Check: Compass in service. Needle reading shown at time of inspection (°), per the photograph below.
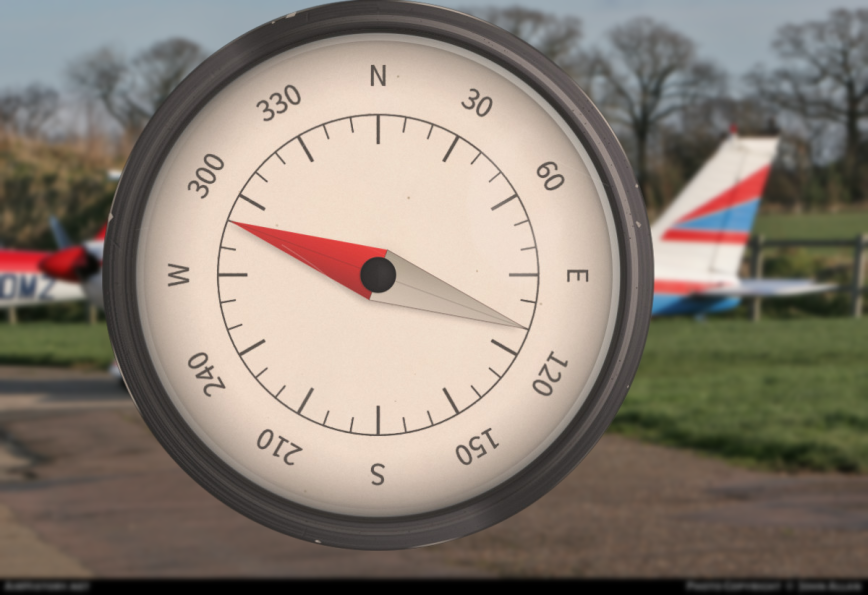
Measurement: 290 °
